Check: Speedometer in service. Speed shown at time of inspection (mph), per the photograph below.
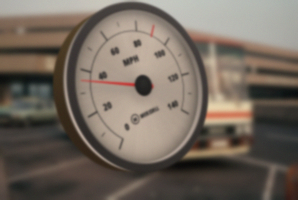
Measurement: 35 mph
